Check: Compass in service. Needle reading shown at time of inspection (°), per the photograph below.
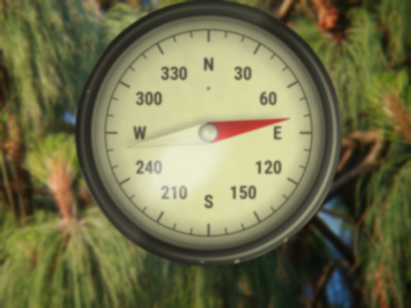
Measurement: 80 °
